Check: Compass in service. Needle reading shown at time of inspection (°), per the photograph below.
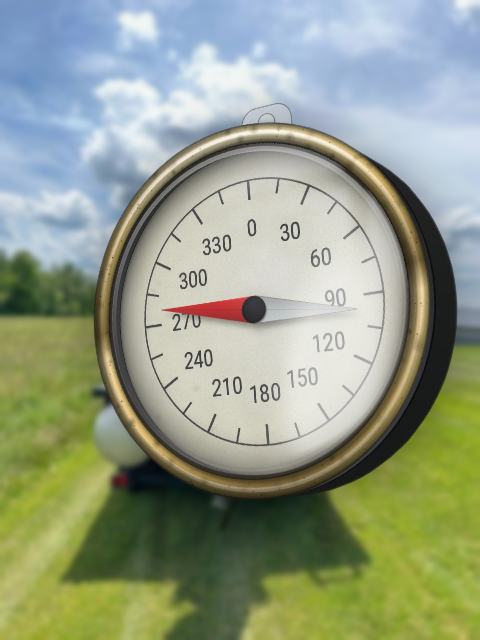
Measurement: 277.5 °
